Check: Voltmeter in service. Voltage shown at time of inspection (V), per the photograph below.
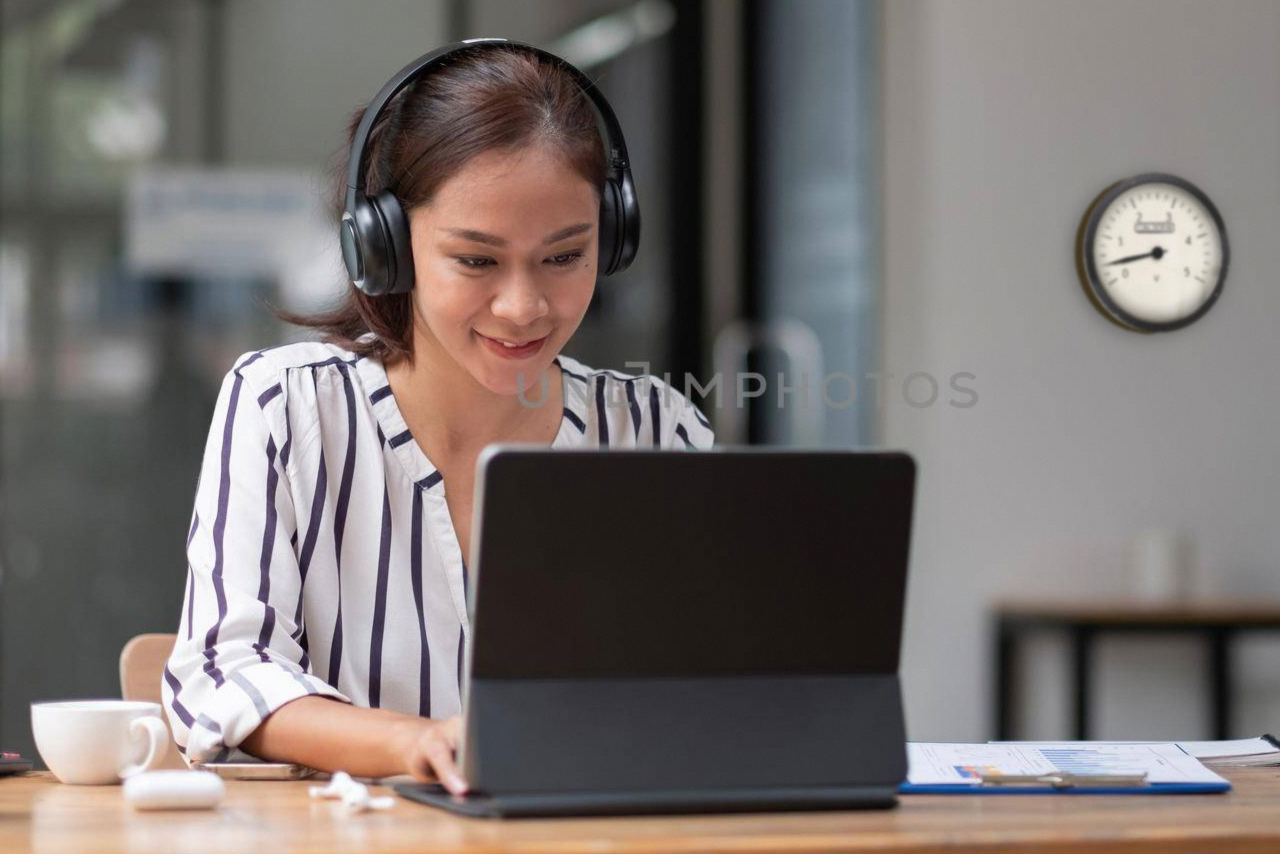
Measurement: 0.4 V
